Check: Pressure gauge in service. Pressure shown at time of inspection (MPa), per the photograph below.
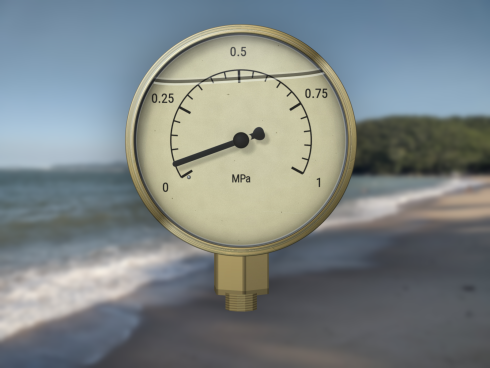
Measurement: 0.05 MPa
